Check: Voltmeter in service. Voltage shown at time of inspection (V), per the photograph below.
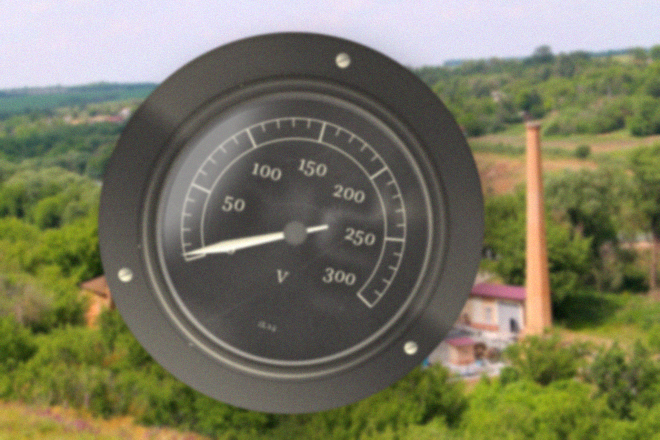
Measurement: 5 V
